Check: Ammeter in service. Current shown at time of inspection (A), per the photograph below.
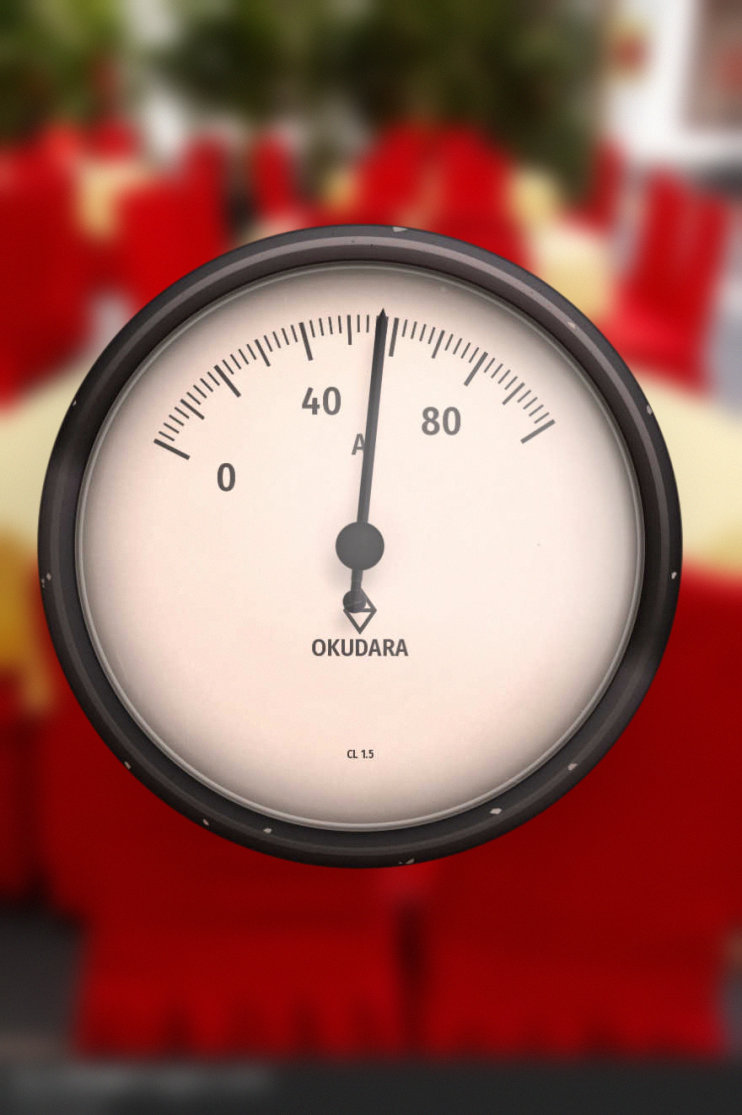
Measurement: 57 A
